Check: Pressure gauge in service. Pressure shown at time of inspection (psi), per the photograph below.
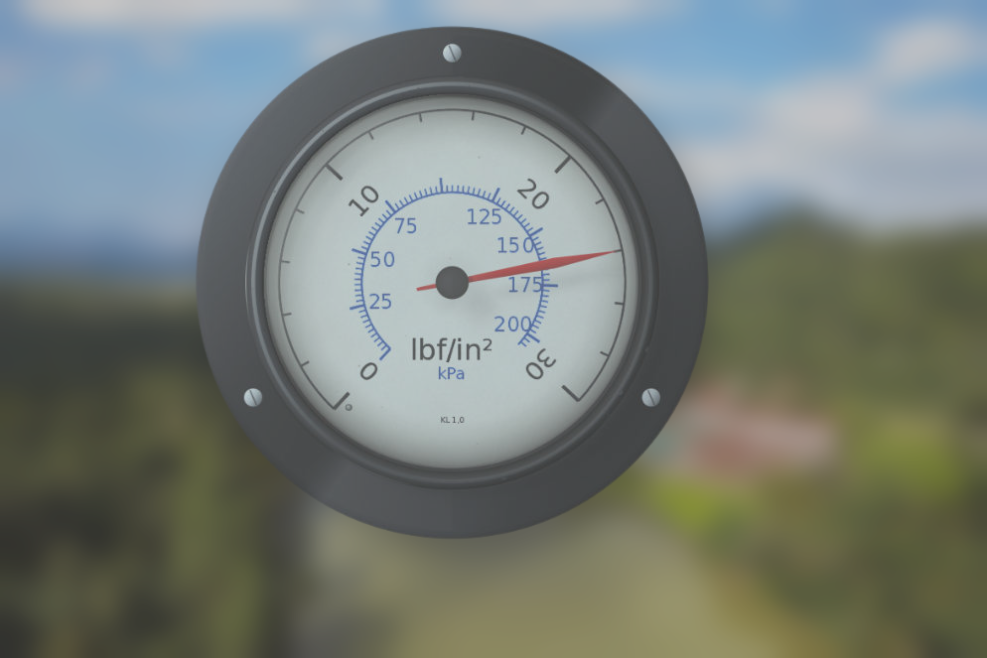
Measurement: 24 psi
